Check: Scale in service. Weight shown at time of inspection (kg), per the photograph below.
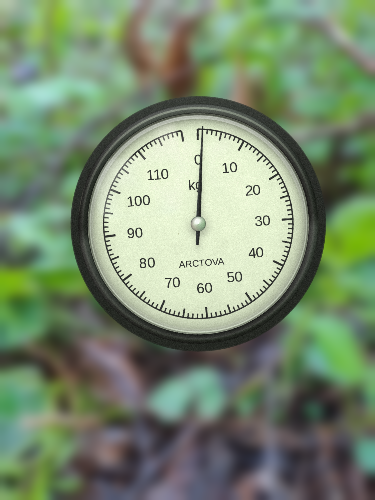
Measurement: 1 kg
